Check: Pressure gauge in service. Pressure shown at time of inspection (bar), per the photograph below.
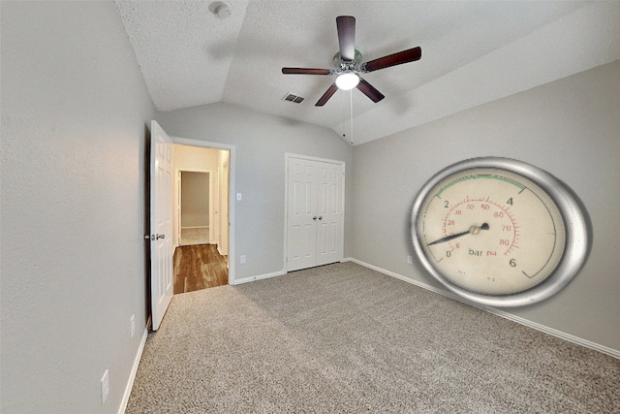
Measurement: 0.5 bar
